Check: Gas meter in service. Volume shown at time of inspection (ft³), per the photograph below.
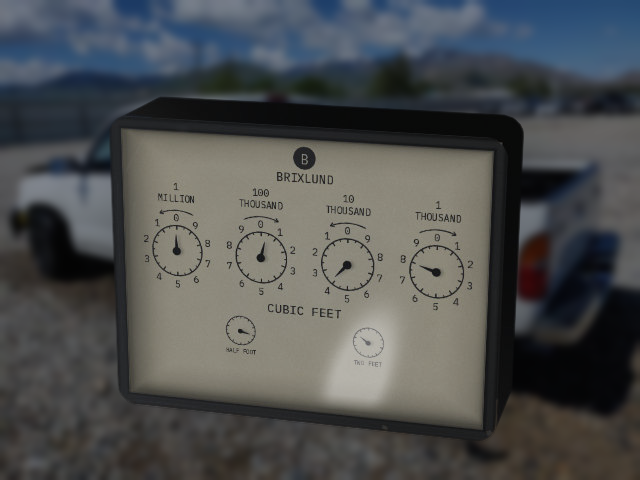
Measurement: 3800 ft³
